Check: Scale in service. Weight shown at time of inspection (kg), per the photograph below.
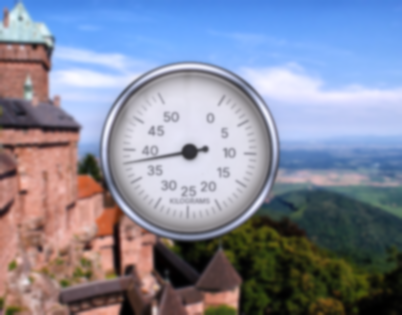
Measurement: 38 kg
